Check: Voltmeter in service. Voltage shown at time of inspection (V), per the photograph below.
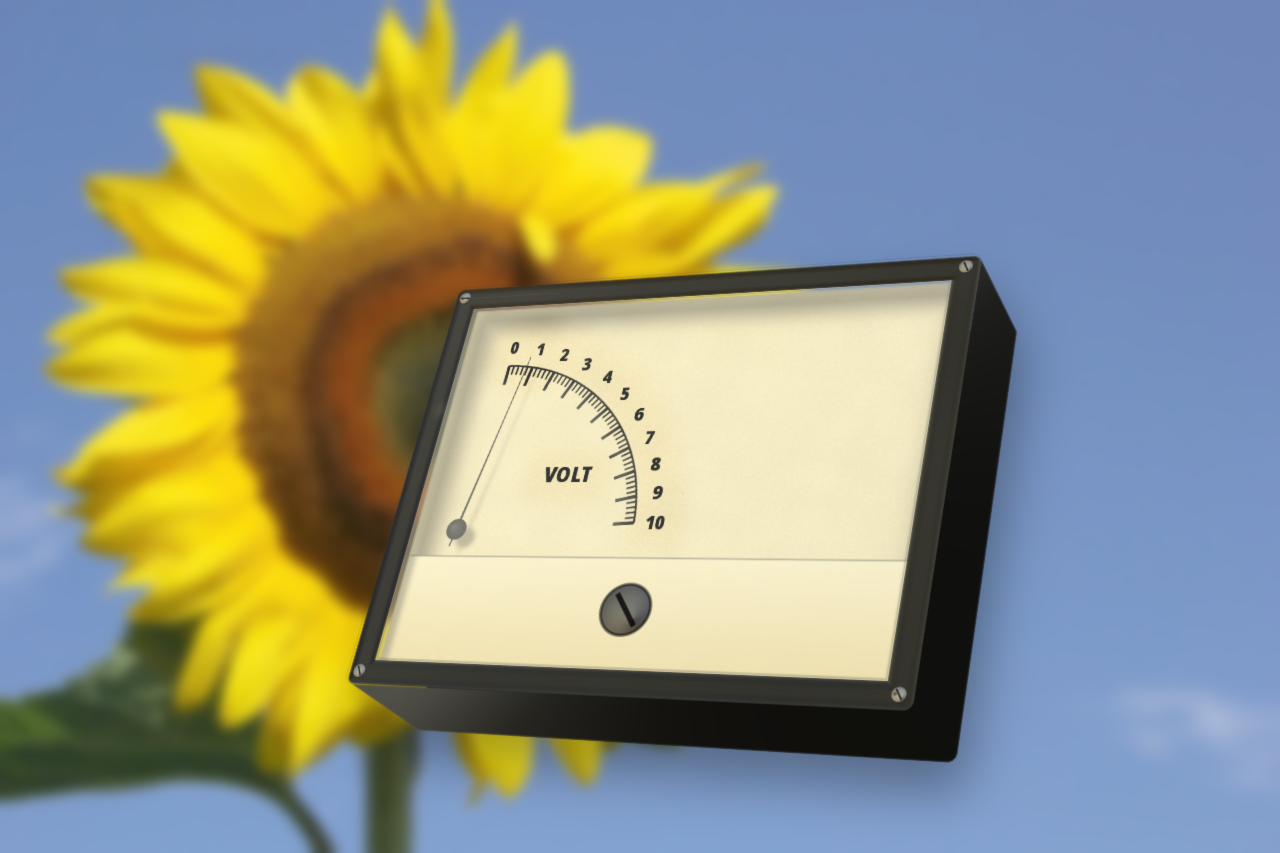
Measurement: 1 V
